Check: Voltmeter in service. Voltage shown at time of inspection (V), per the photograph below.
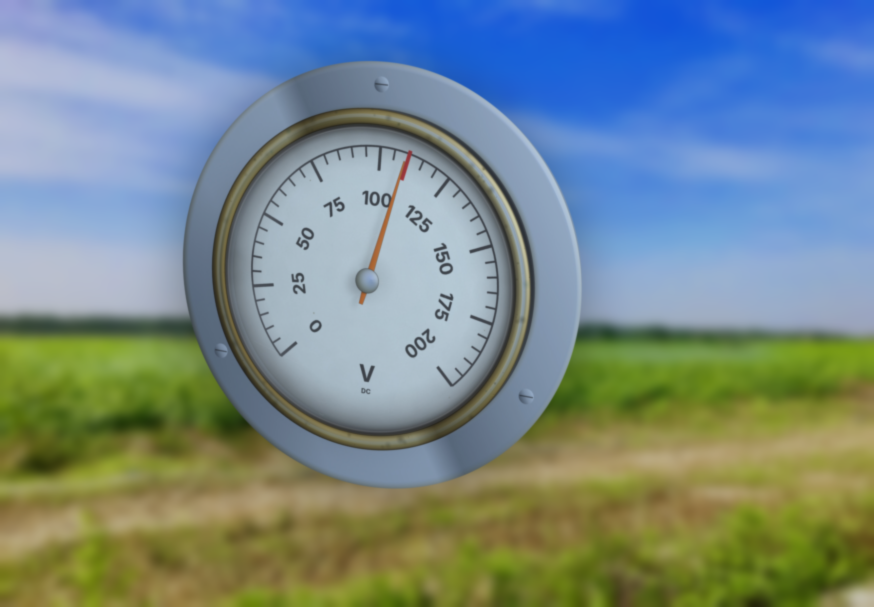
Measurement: 110 V
